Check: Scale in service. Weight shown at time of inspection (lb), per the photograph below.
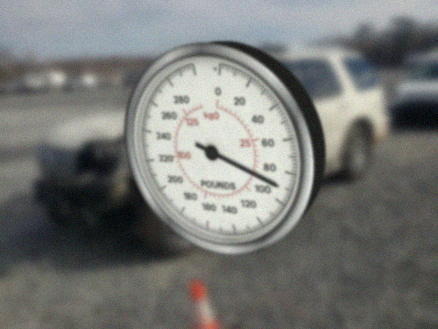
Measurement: 90 lb
